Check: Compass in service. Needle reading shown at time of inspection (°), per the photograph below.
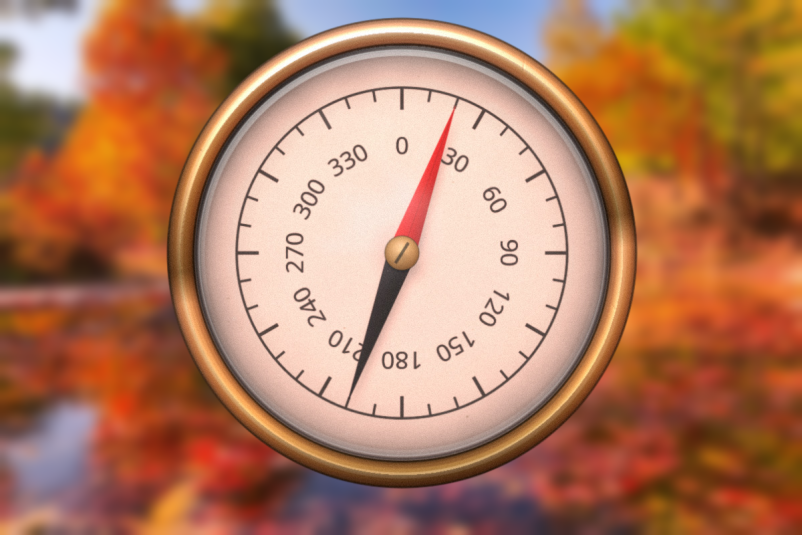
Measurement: 20 °
